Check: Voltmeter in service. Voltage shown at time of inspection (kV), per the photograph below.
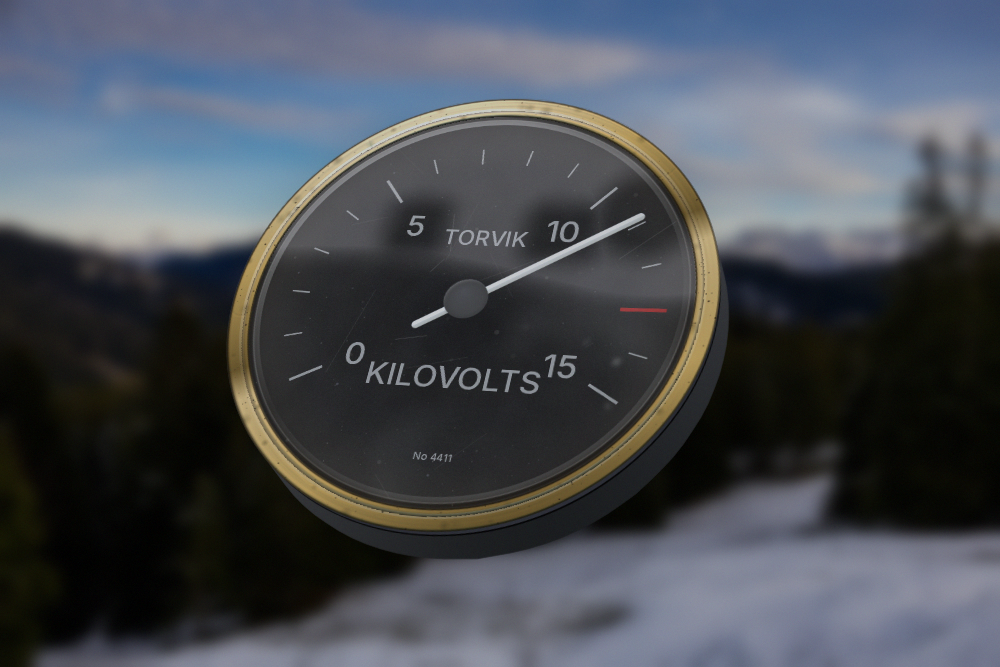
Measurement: 11 kV
